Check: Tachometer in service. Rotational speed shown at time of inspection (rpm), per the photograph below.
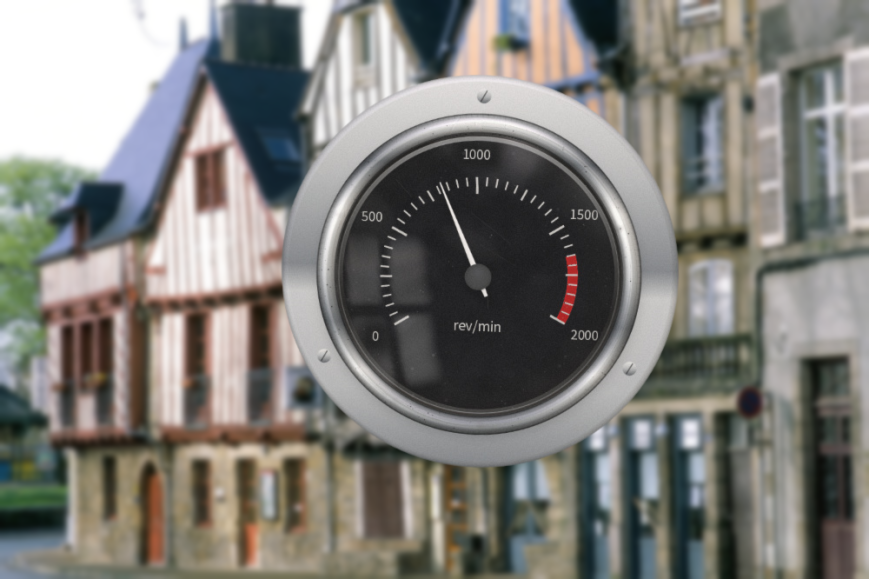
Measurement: 825 rpm
